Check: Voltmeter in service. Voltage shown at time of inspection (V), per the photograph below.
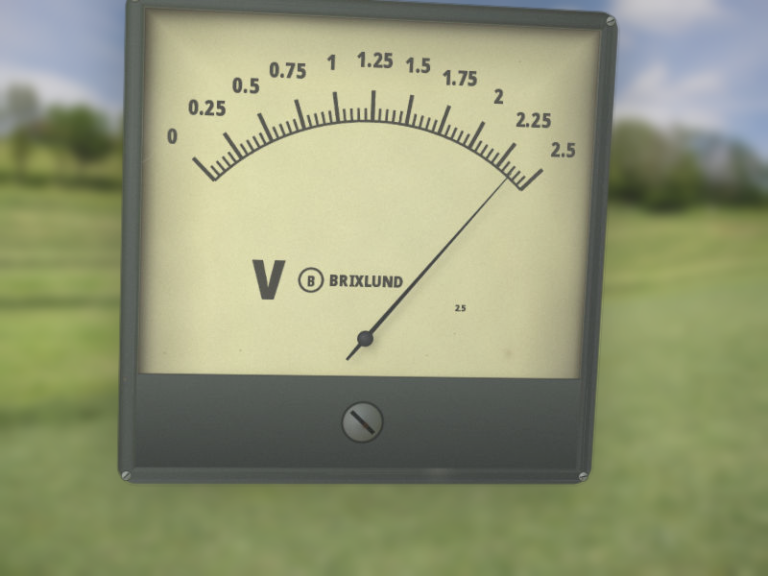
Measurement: 2.35 V
